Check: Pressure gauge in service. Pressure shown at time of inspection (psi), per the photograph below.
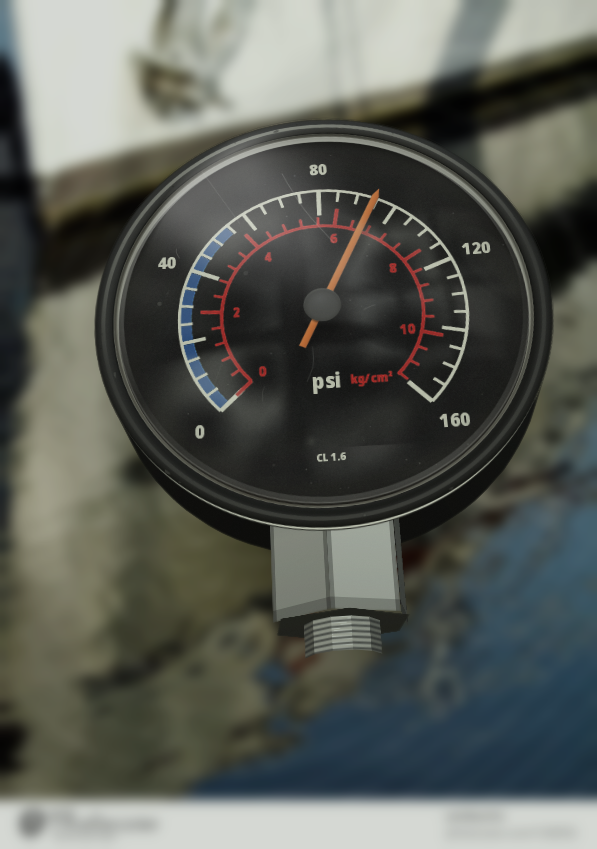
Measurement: 95 psi
